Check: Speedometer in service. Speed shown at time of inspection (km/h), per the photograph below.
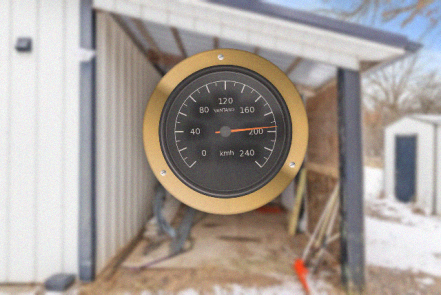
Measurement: 195 km/h
